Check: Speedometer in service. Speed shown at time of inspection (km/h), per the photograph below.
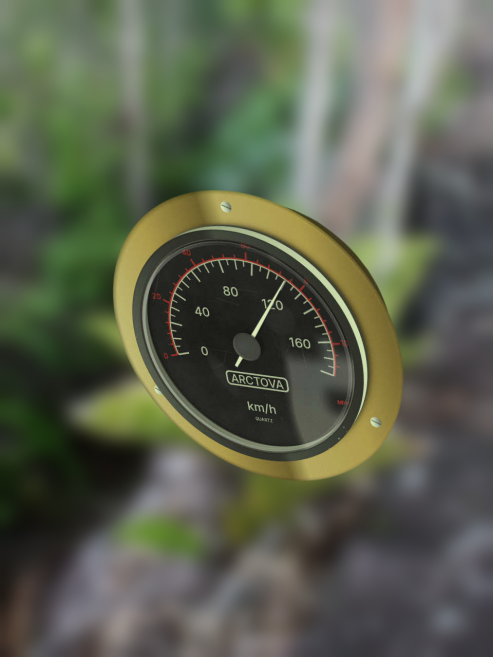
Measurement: 120 km/h
